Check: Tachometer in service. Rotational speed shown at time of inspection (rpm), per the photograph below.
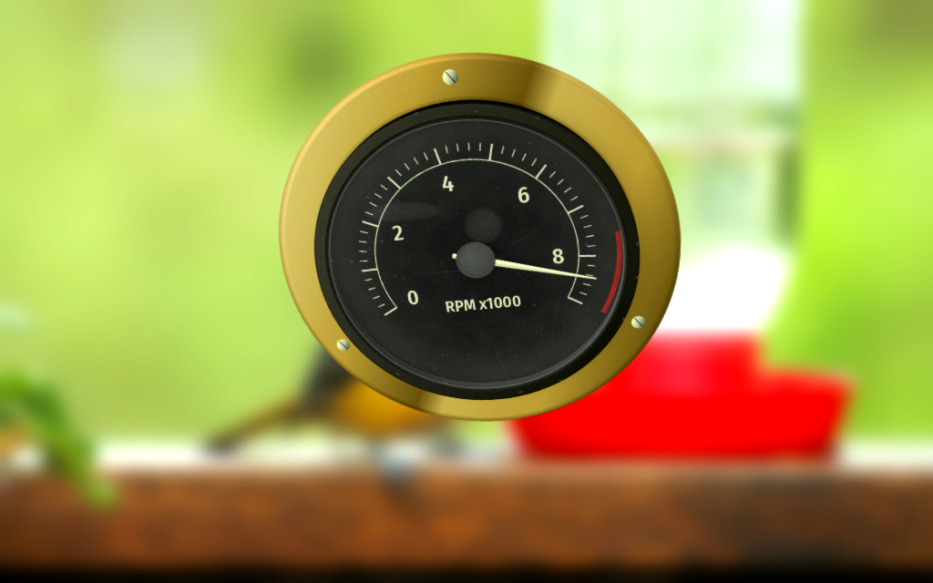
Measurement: 8400 rpm
